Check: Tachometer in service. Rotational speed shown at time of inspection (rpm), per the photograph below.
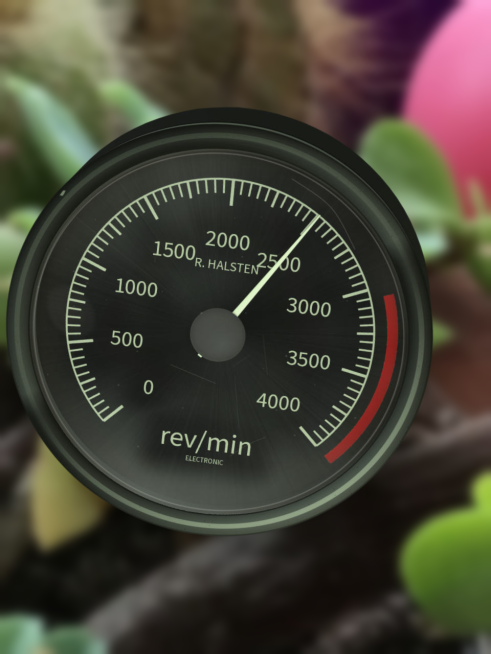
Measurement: 2500 rpm
